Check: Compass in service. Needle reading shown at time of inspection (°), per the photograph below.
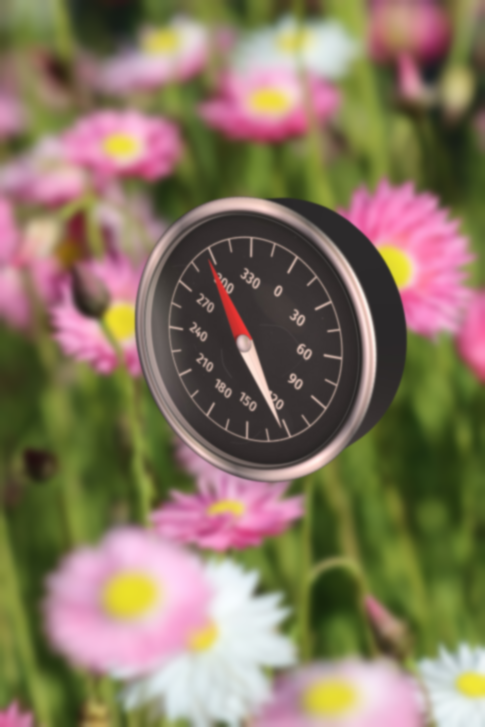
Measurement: 300 °
